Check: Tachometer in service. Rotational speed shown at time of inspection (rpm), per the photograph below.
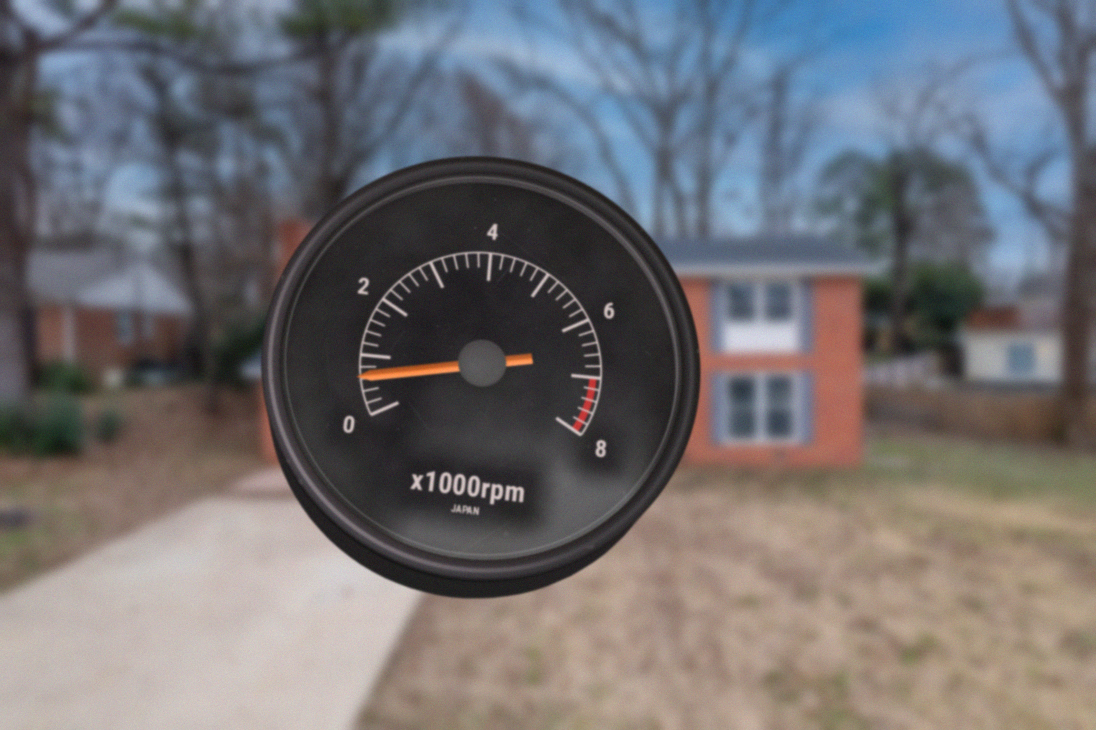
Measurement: 600 rpm
